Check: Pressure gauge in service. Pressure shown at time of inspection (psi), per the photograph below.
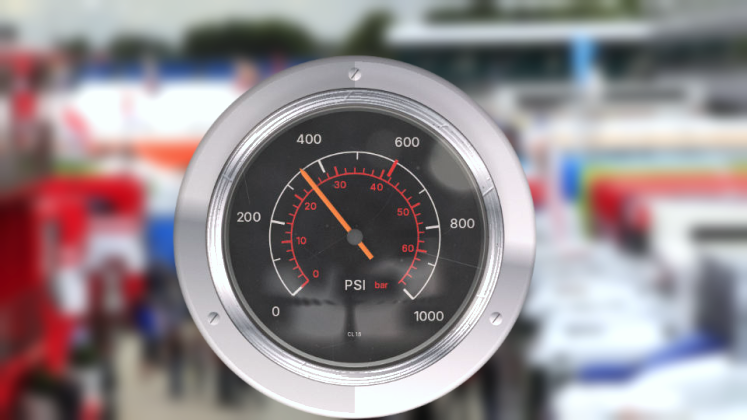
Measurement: 350 psi
